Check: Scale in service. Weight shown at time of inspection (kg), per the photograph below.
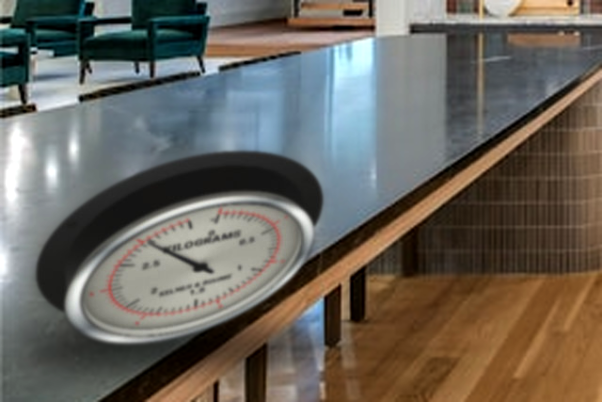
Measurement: 2.75 kg
